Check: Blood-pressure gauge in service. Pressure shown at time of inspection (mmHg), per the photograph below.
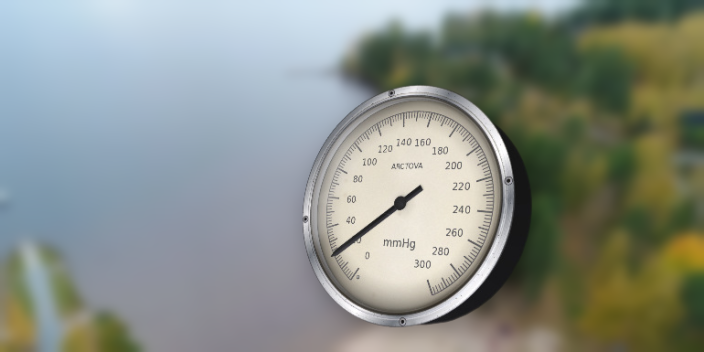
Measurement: 20 mmHg
